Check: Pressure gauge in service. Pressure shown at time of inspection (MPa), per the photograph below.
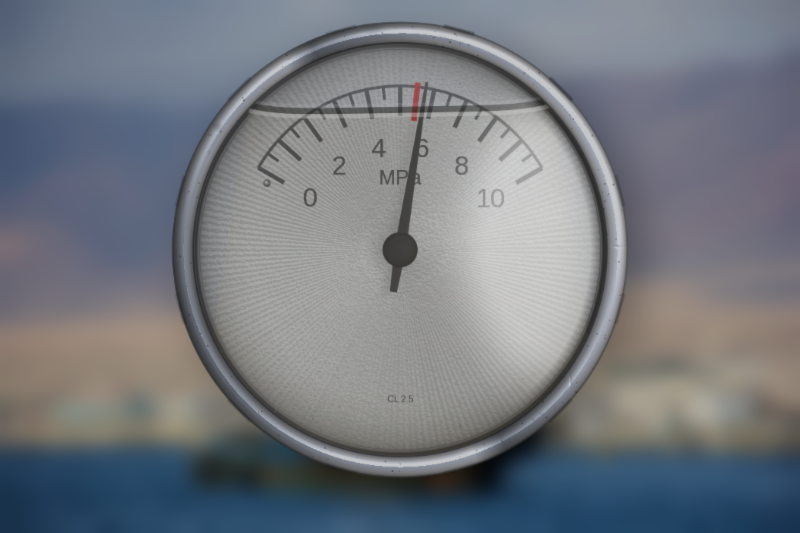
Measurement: 5.75 MPa
